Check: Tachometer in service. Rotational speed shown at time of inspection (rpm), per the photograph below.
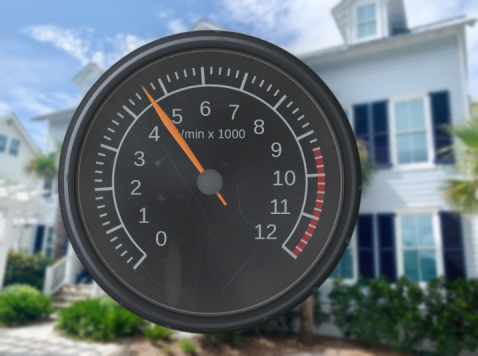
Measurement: 4600 rpm
